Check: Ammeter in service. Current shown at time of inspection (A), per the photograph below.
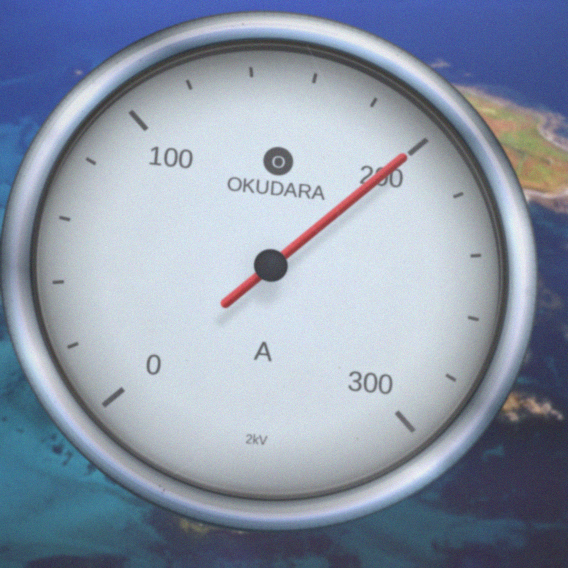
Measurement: 200 A
